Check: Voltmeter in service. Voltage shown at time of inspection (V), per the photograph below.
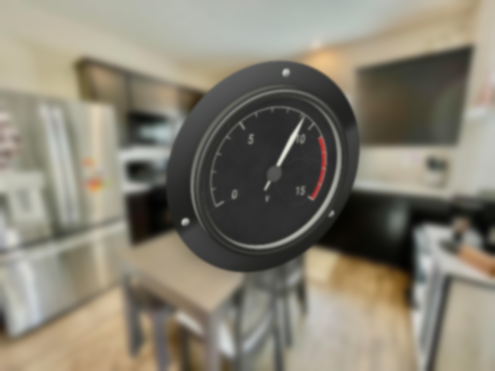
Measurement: 9 V
